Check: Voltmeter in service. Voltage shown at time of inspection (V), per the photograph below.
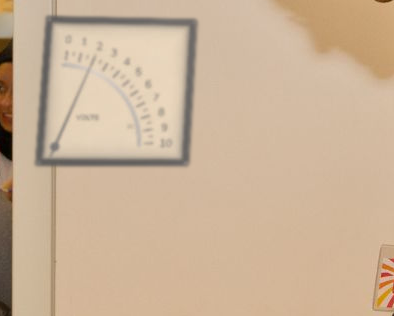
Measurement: 2 V
